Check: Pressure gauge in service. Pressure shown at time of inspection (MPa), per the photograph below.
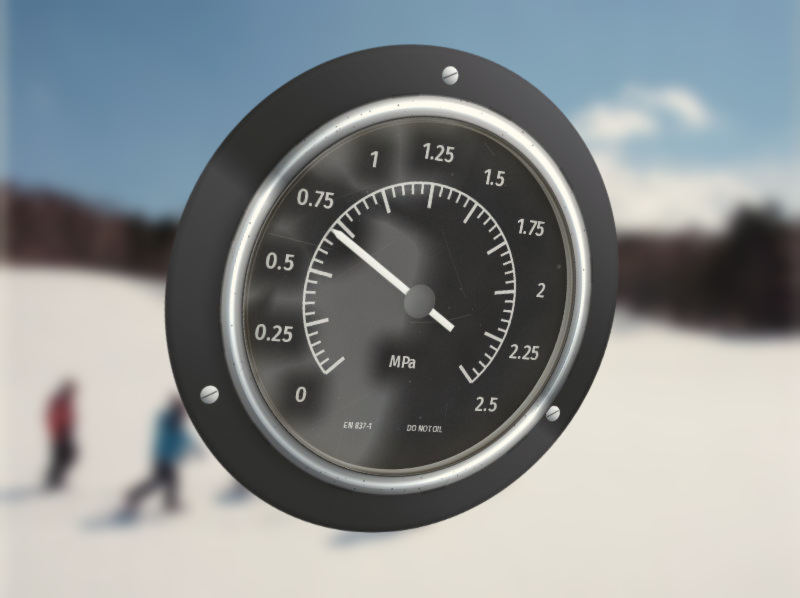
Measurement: 0.7 MPa
